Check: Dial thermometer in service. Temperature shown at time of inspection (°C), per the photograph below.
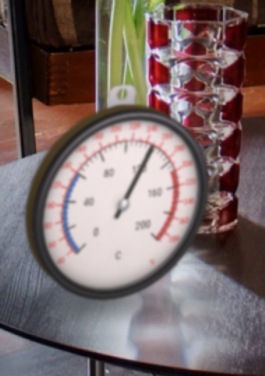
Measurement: 120 °C
